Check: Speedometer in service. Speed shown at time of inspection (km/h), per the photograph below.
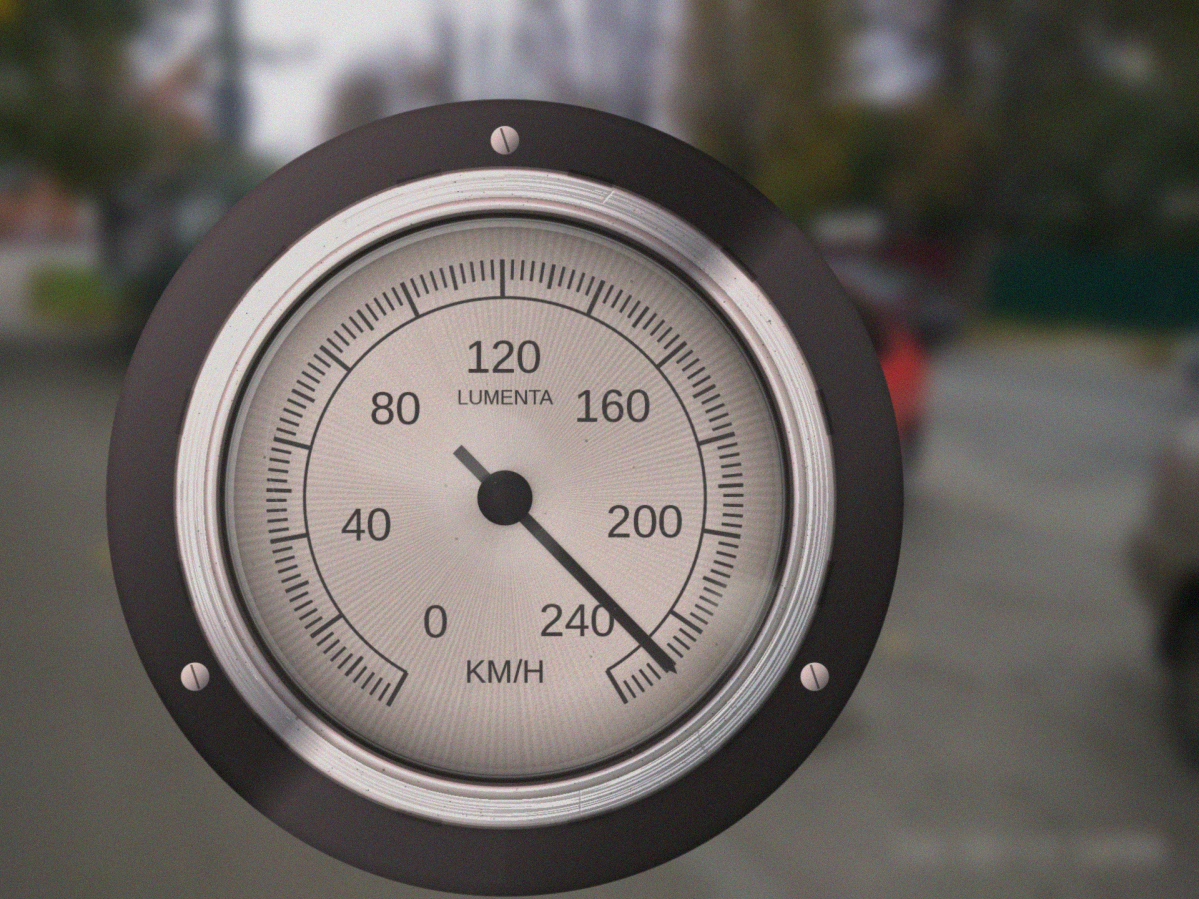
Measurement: 229 km/h
